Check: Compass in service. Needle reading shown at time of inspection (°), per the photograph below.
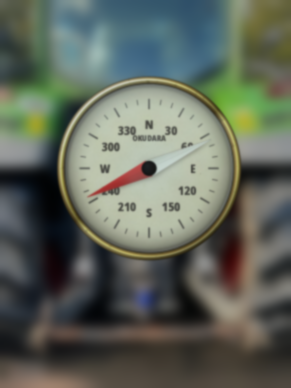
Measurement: 245 °
